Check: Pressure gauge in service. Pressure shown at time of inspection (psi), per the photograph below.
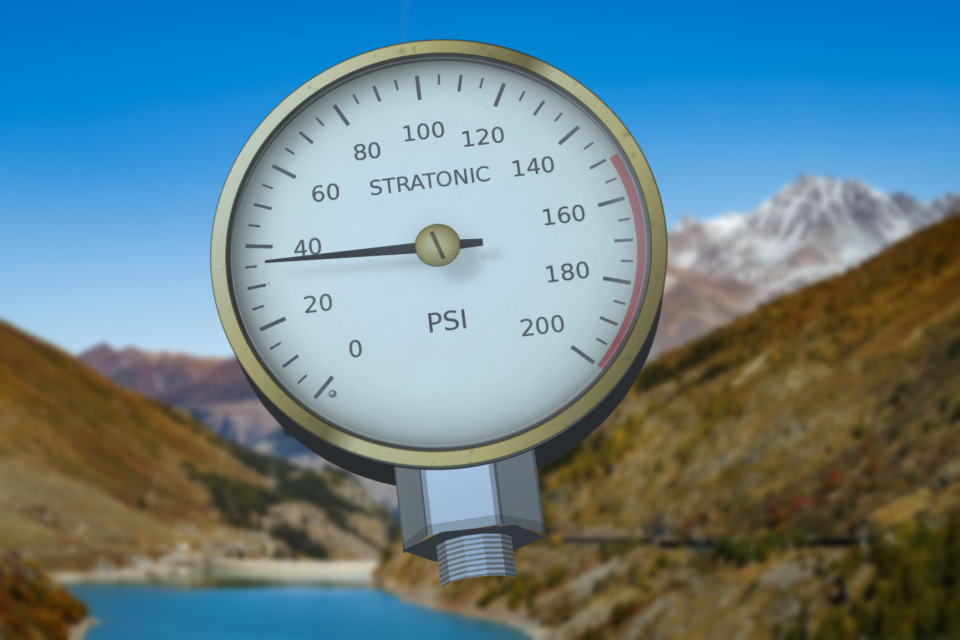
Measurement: 35 psi
